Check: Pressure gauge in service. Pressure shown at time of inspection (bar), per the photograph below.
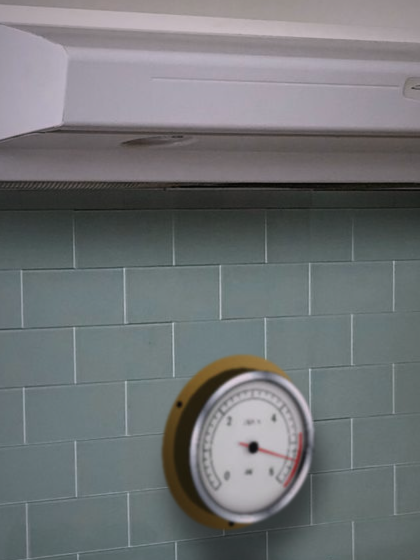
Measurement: 5.4 bar
